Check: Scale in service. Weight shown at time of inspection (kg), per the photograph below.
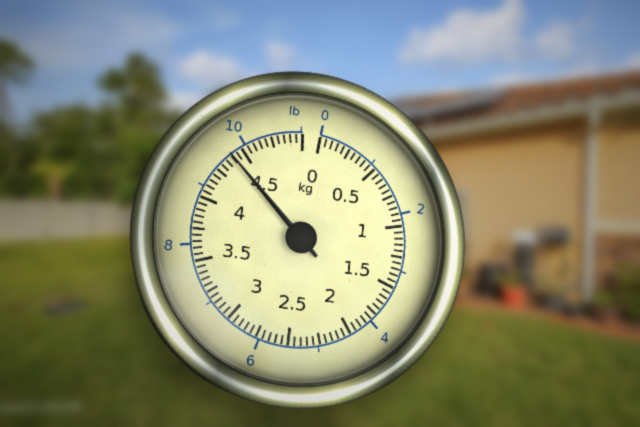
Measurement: 4.4 kg
